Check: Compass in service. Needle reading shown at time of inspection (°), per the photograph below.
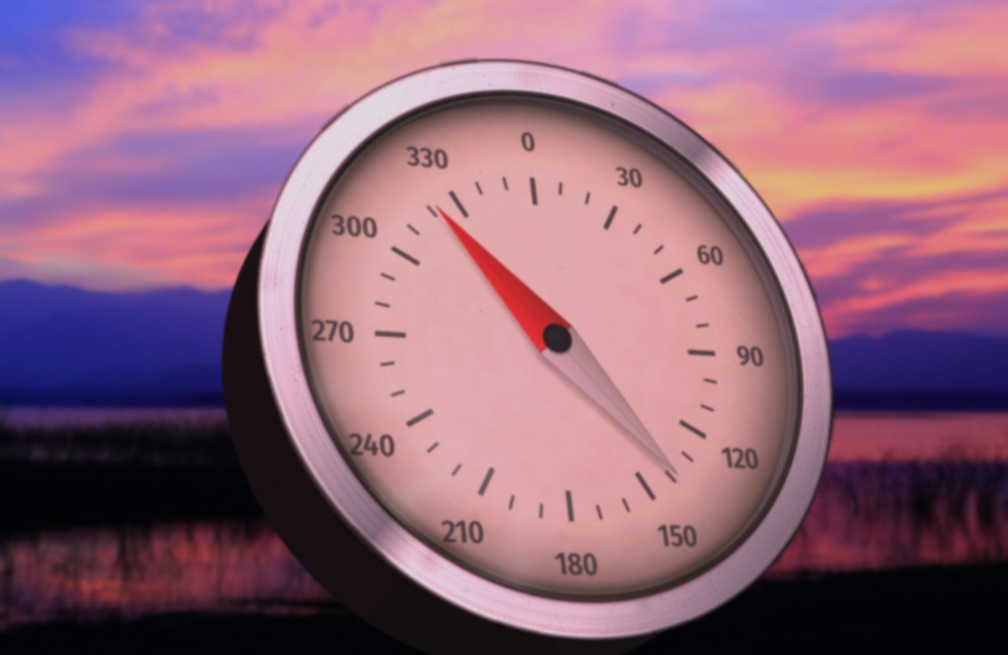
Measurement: 320 °
